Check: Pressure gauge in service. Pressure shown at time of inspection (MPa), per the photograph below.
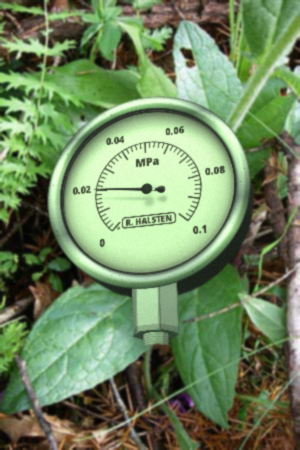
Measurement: 0.02 MPa
